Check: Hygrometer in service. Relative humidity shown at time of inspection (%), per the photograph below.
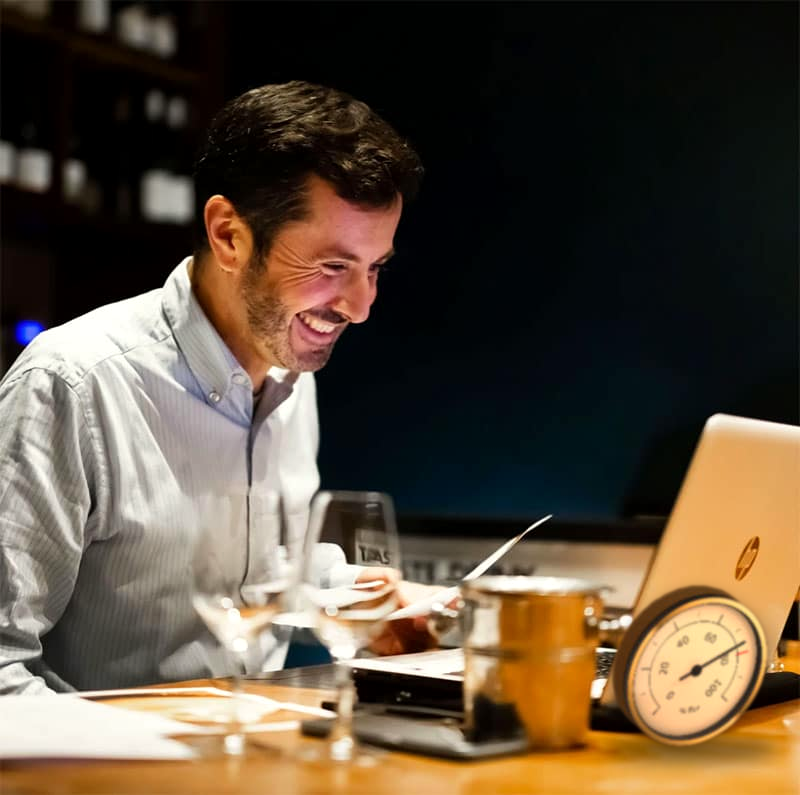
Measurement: 75 %
